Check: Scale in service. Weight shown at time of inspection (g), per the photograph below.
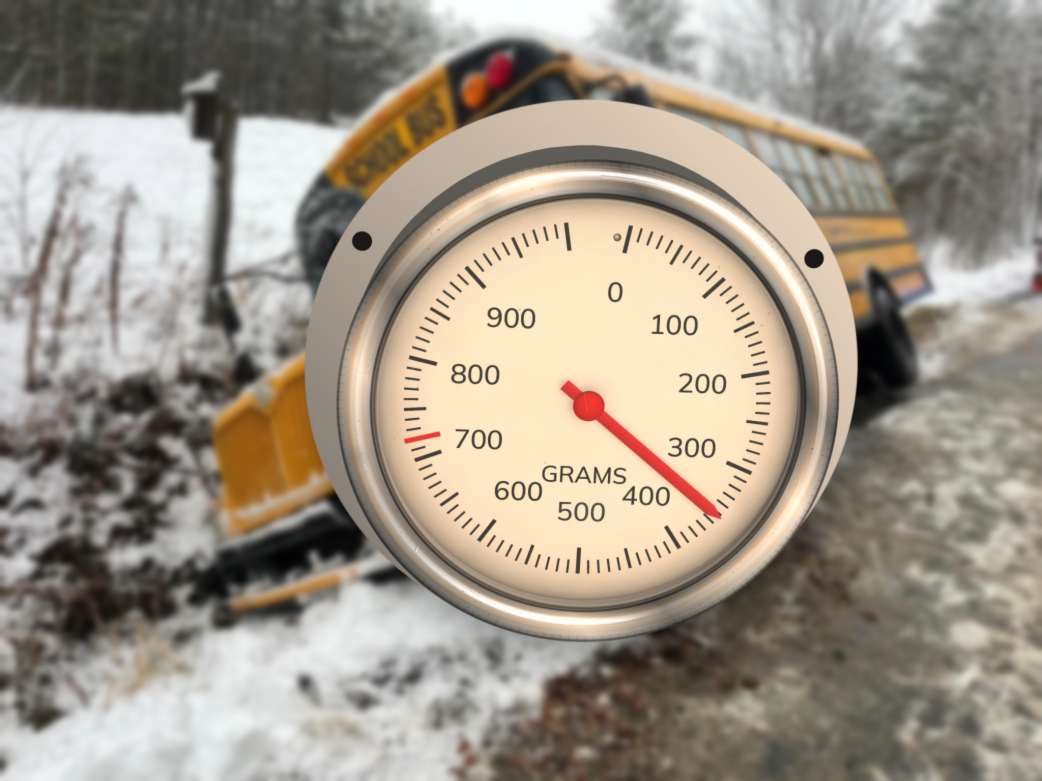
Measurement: 350 g
